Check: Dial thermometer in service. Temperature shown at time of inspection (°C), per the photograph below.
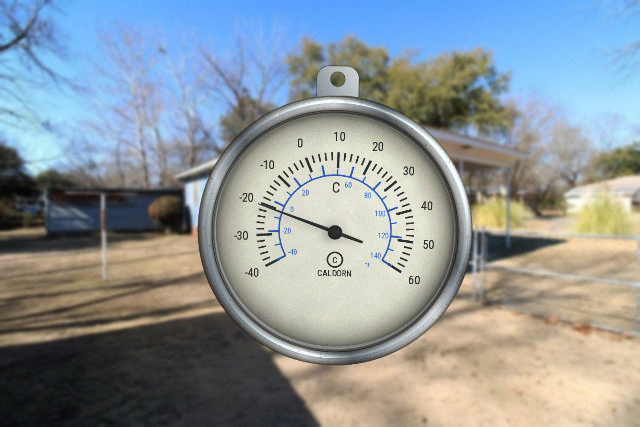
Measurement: -20 °C
